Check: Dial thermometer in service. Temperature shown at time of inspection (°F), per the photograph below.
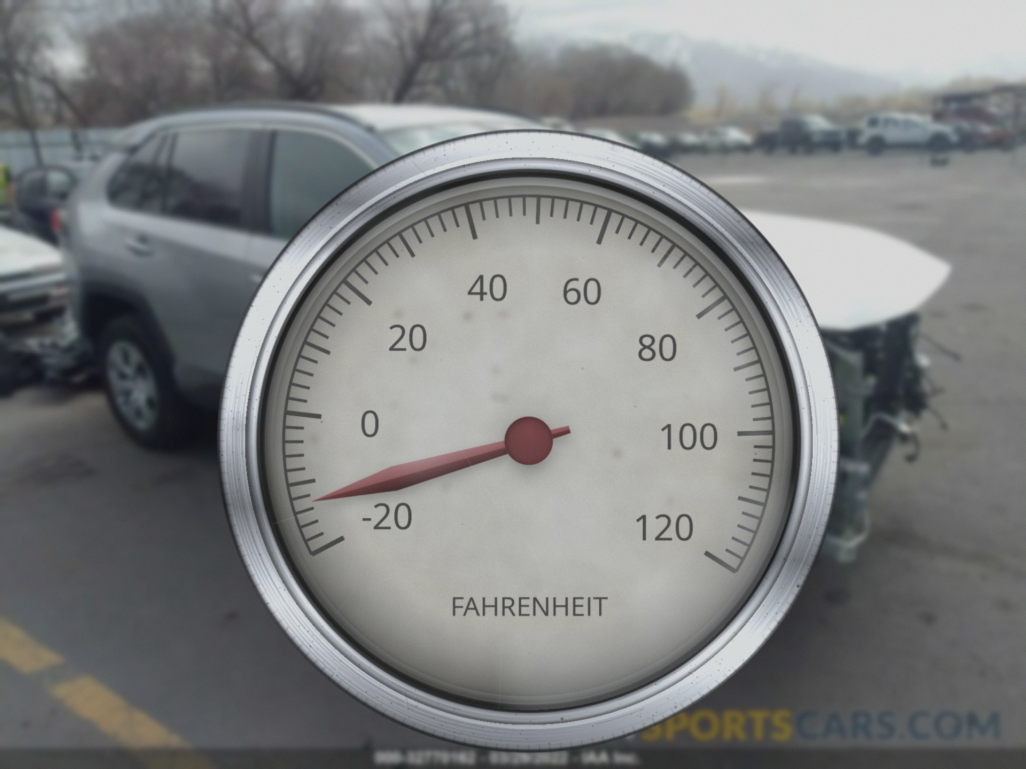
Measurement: -13 °F
